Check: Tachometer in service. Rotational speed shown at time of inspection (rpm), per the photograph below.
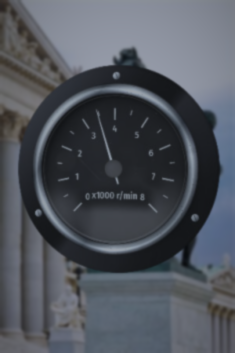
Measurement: 3500 rpm
